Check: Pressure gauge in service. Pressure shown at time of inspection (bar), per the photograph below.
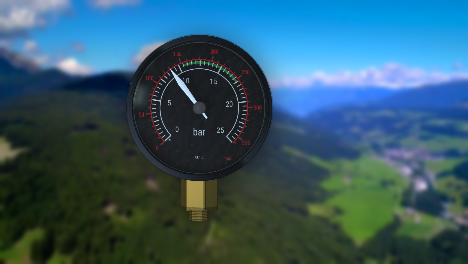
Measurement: 9 bar
